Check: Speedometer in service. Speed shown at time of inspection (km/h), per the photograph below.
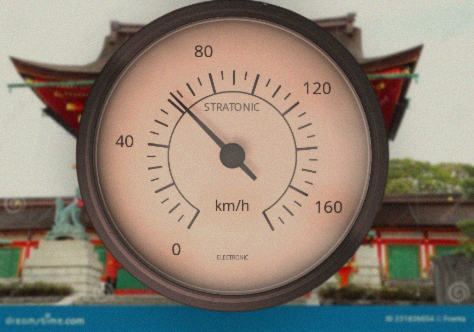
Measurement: 62.5 km/h
